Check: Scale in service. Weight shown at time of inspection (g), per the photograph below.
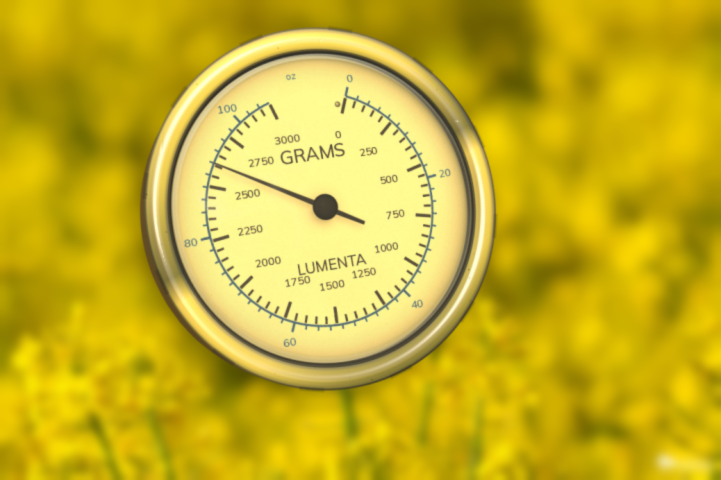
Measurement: 2600 g
